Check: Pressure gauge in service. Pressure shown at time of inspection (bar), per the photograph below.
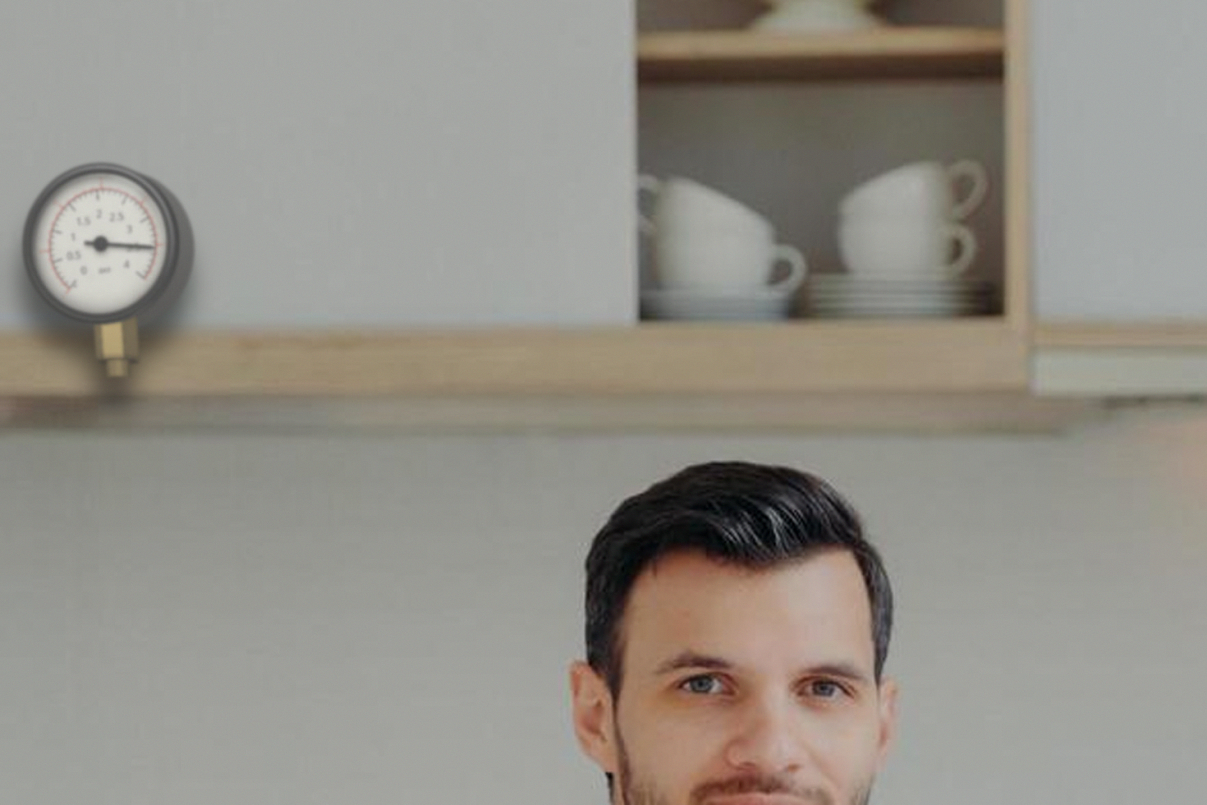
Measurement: 3.5 bar
